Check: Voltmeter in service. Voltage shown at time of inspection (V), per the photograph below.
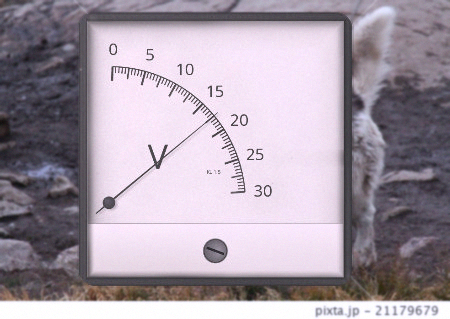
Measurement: 17.5 V
